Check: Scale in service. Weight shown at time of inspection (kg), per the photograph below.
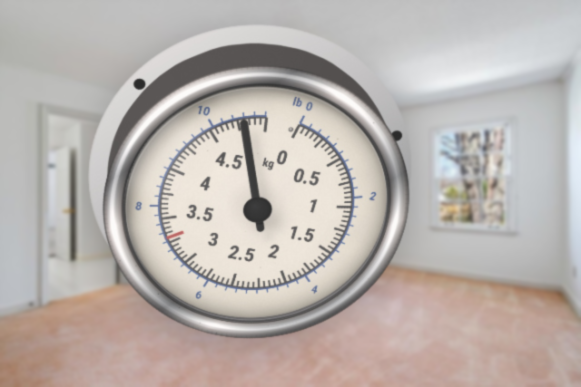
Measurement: 4.8 kg
